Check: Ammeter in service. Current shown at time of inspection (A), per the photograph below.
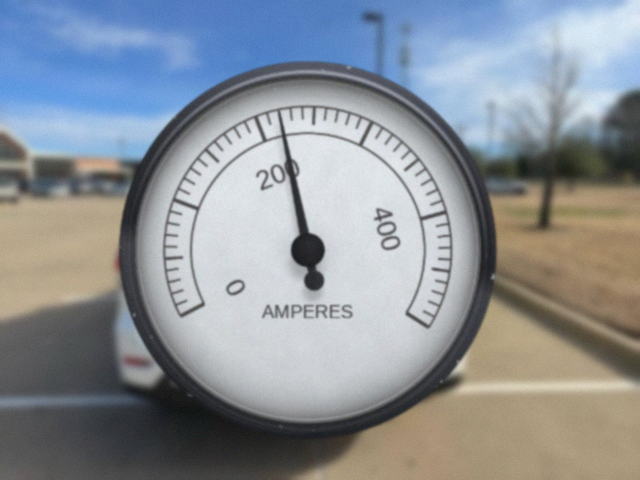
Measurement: 220 A
